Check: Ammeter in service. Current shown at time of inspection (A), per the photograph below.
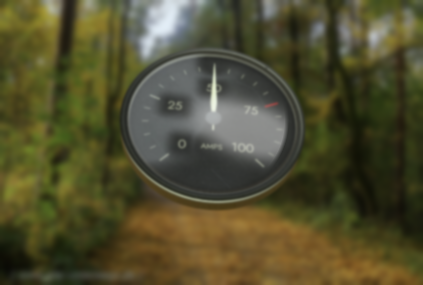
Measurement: 50 A
